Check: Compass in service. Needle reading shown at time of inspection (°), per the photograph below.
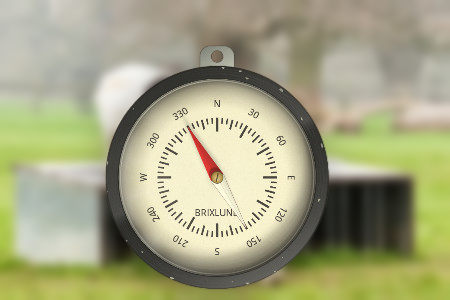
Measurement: 330 °
